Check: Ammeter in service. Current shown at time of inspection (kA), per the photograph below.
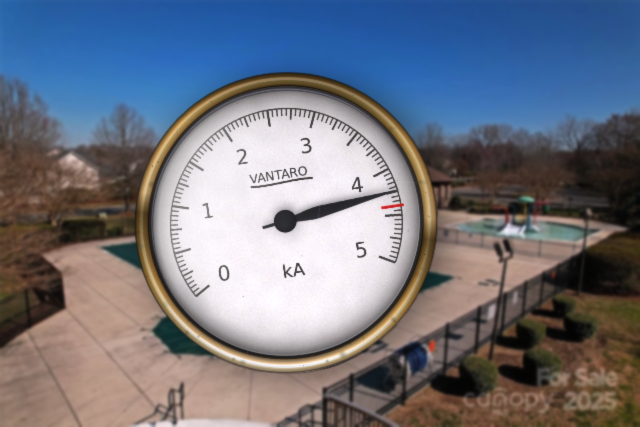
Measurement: 4.25 kA
